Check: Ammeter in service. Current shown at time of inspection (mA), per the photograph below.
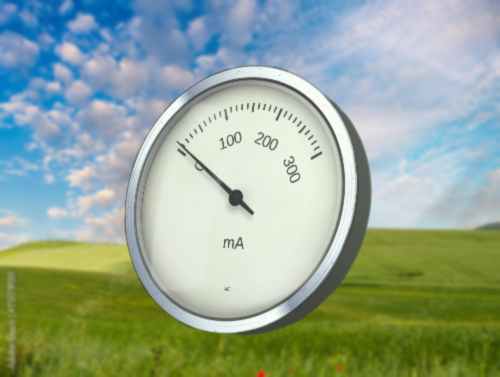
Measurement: 10 mA
